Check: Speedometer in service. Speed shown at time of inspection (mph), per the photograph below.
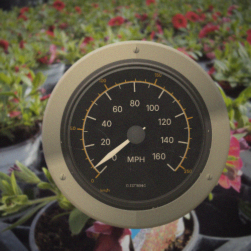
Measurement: 5 mph
